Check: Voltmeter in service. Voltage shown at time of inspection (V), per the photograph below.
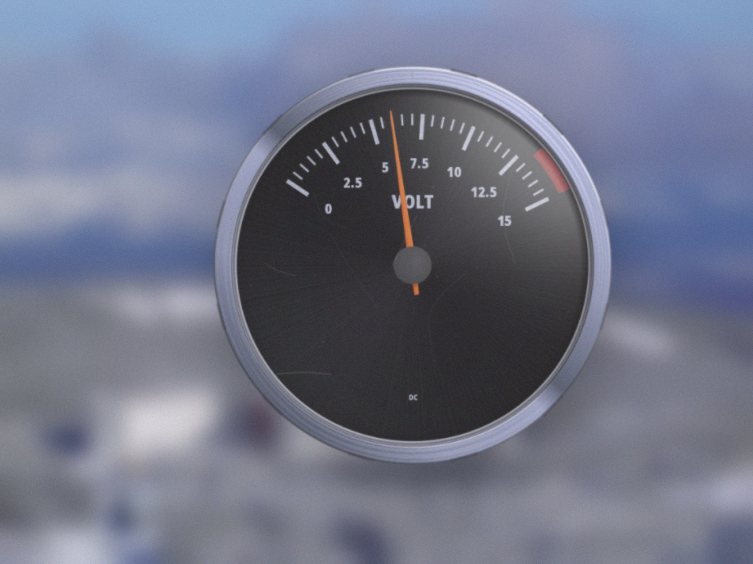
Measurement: 6 V
